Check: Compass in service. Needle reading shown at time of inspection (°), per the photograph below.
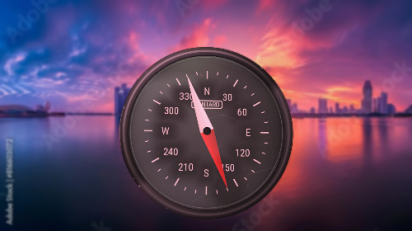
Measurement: 160 °
